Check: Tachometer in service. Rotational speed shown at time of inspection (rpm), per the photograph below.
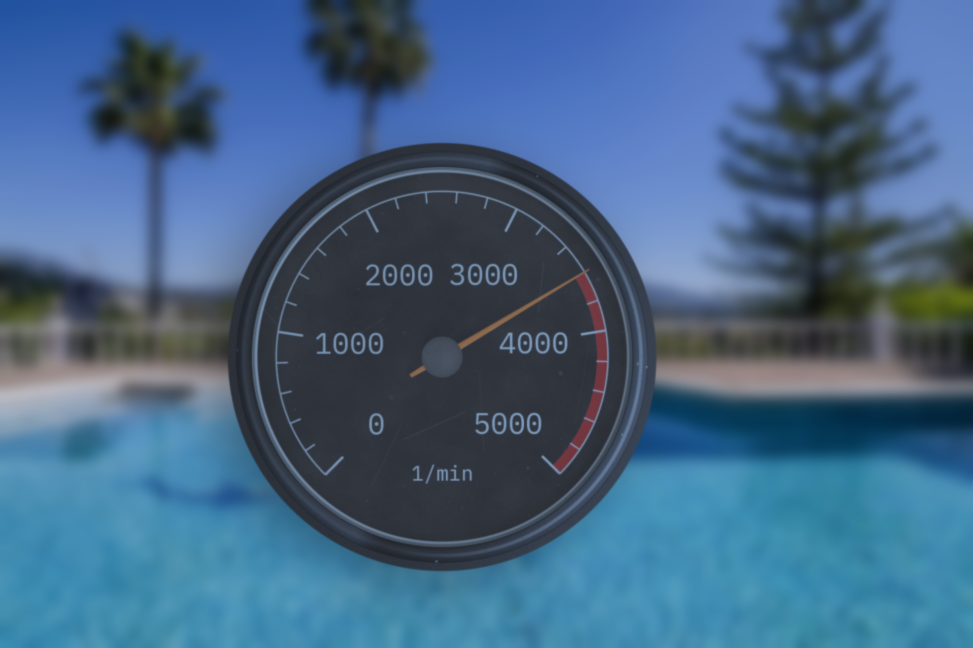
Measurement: 3600 rpm
